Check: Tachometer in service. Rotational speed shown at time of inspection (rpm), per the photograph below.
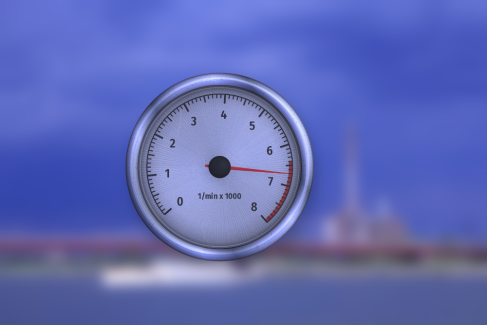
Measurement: 6700 rpm
